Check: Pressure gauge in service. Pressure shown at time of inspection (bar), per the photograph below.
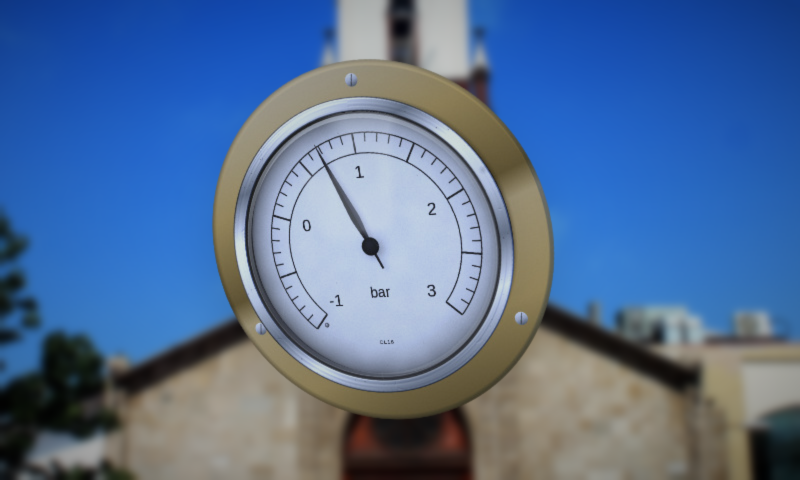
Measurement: 0.7 bar
